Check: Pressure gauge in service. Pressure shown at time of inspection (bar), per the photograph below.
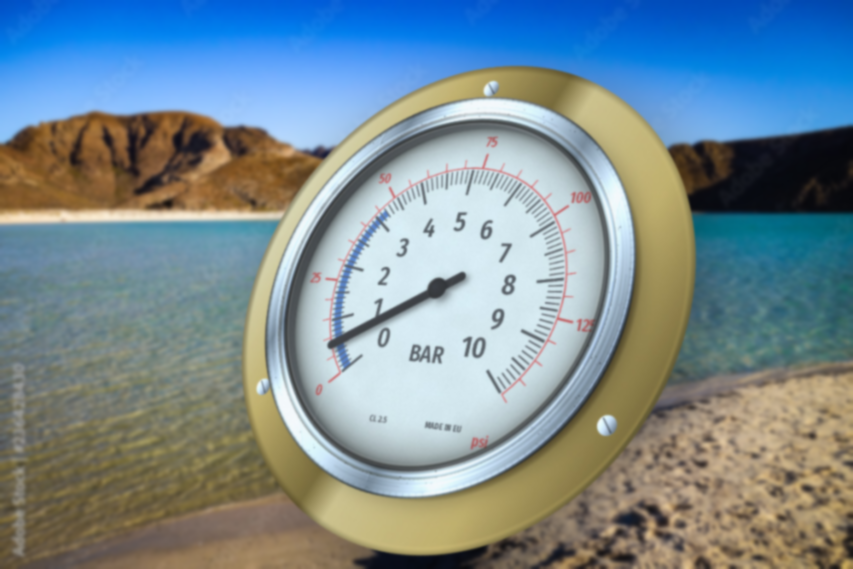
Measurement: 0.5 bar
